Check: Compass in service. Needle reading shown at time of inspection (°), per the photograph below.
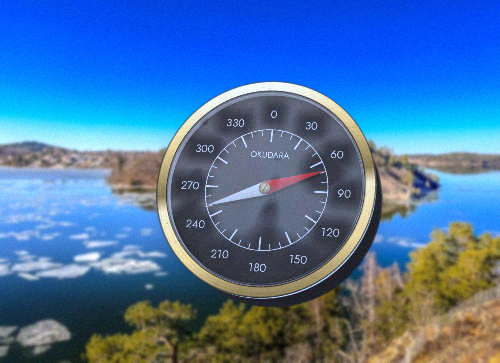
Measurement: 70 °
